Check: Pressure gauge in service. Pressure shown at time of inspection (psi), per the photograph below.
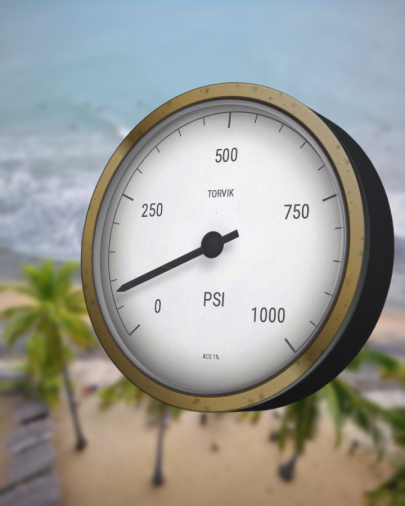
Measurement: 75 psi
